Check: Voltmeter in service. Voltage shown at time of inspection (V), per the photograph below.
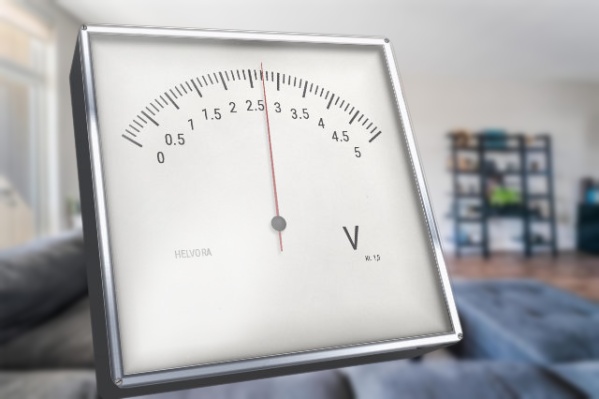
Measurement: 2.7 V
